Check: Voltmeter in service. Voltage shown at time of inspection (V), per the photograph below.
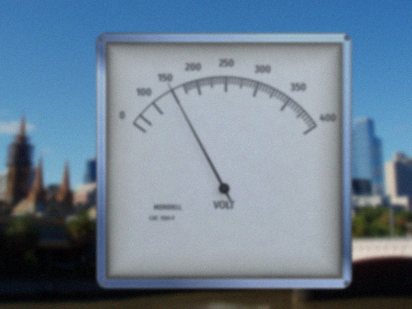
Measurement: 150 V
